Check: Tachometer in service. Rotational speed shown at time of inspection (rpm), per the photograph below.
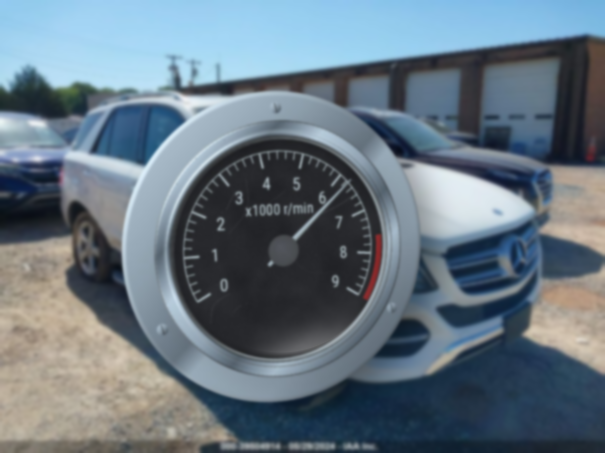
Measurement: 6200 rpm
